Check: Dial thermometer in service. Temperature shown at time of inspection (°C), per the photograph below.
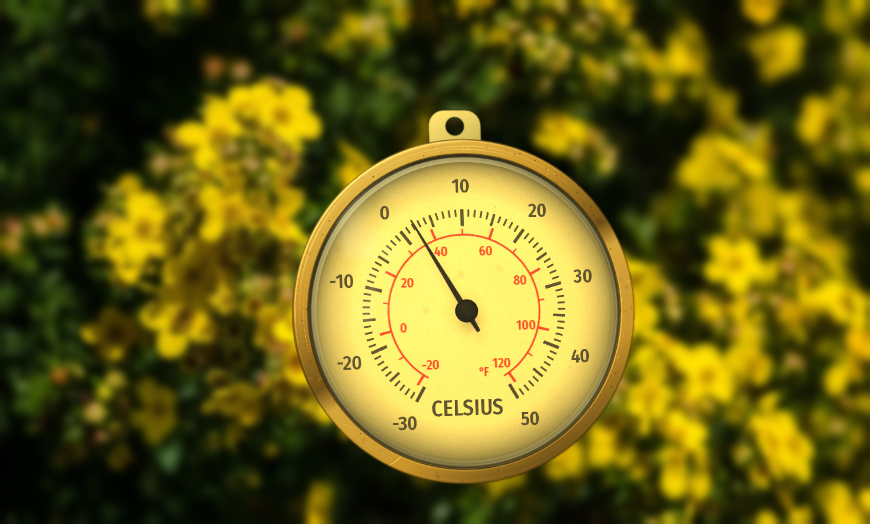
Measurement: 2 °C
